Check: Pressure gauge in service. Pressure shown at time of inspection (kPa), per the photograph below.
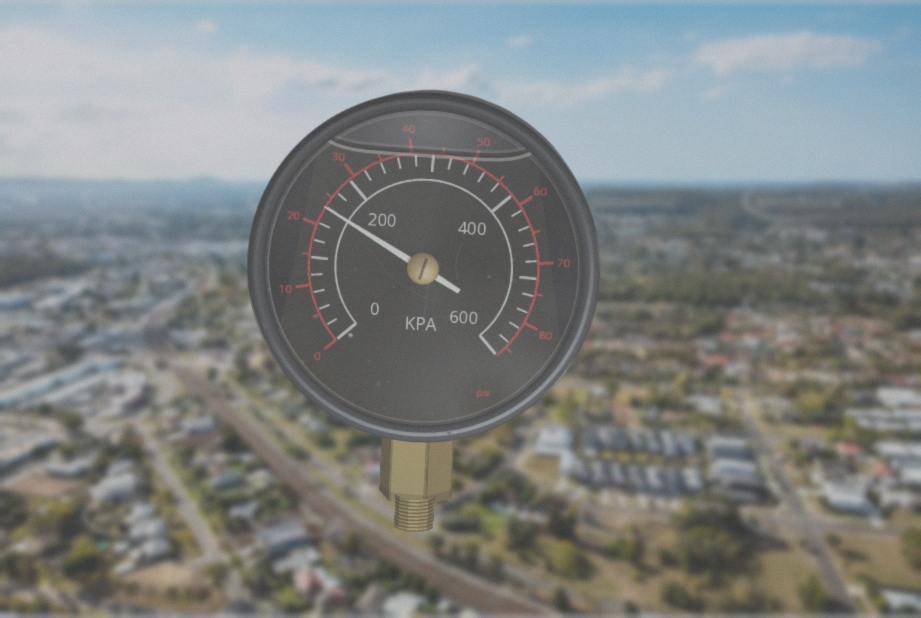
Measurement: 160 kPa
